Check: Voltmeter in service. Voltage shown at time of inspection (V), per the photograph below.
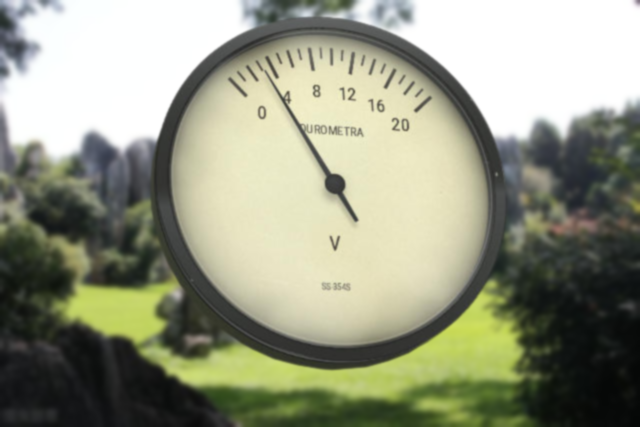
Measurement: 3 V
